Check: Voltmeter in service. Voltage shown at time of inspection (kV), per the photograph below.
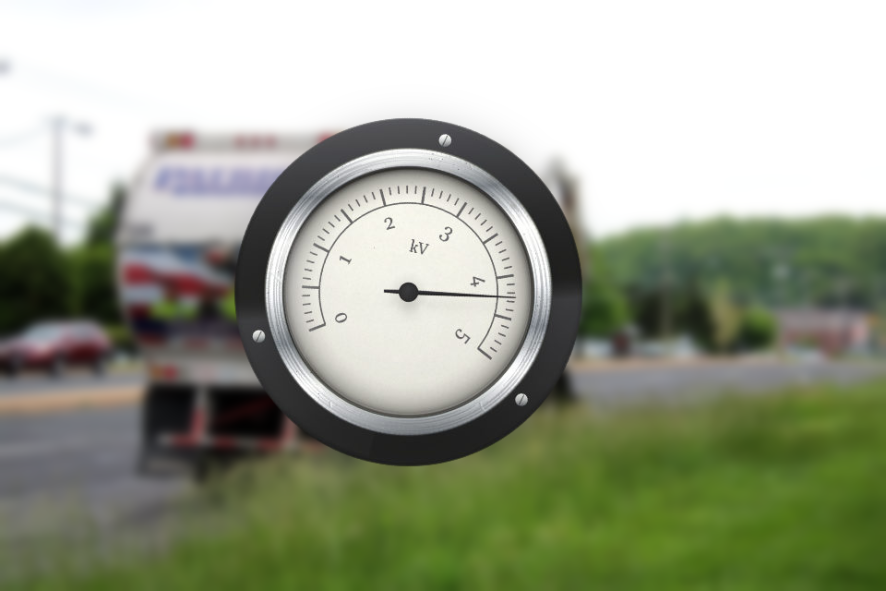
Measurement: 4.25 kV
